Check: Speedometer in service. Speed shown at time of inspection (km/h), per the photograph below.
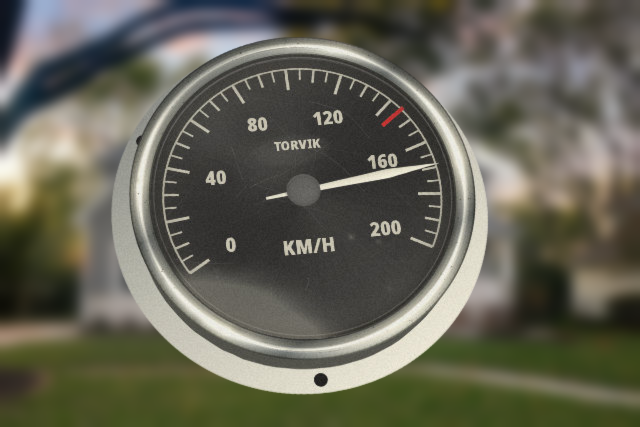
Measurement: 170 km/h
